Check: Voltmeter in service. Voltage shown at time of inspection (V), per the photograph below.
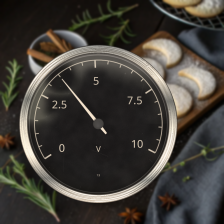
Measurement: 3.5 V
